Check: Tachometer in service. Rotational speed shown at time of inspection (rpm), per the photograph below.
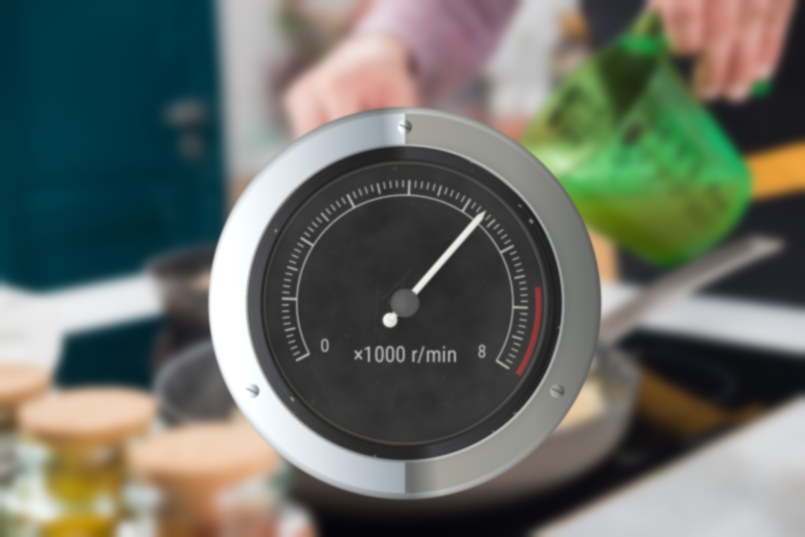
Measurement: 5300 rpm
